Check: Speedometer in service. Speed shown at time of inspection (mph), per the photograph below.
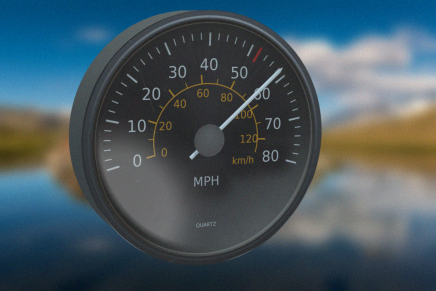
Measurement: 58 mph
